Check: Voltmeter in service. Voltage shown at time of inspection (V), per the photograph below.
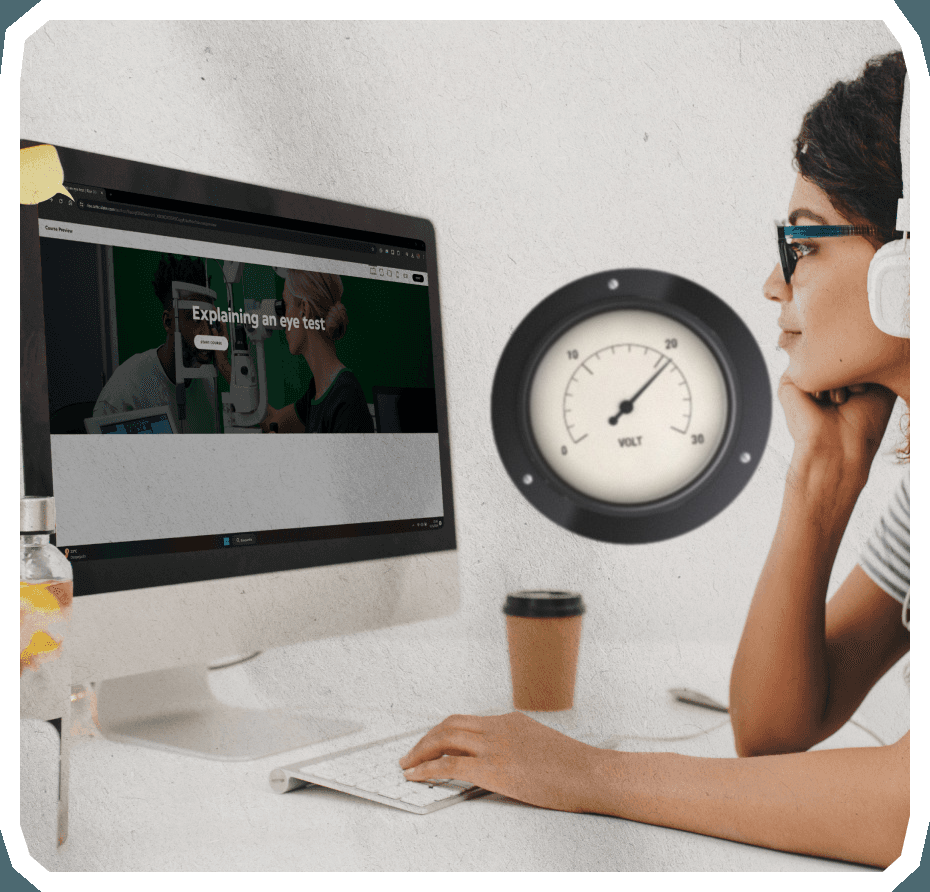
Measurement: 21 V
